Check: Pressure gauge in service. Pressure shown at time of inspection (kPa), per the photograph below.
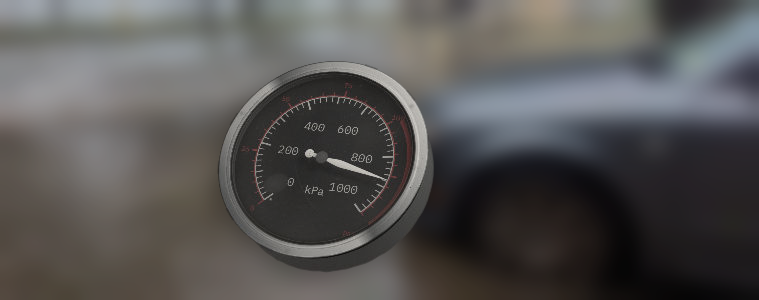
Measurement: 880 kPa
